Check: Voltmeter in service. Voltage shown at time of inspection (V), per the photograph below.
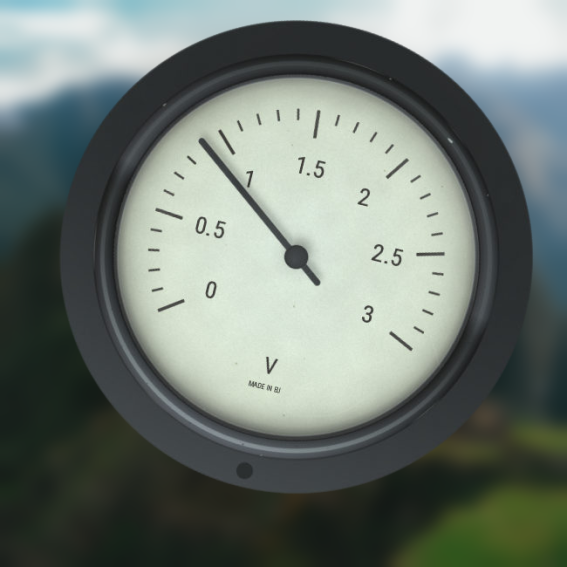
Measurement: 0.9 V
